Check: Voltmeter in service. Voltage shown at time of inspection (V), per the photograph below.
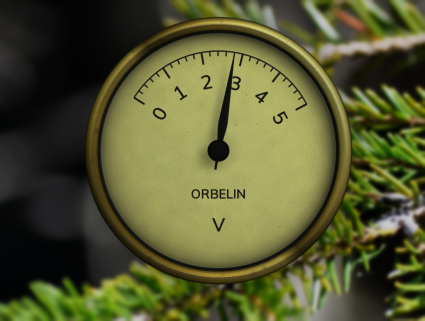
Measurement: 2.8 V
